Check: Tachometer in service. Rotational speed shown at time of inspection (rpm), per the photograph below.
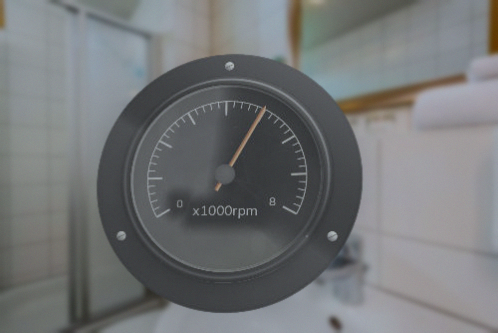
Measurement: 5000 rpm
